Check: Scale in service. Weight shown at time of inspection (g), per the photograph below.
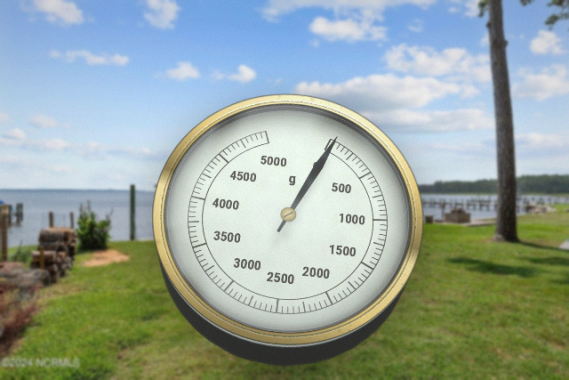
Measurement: 50 g
